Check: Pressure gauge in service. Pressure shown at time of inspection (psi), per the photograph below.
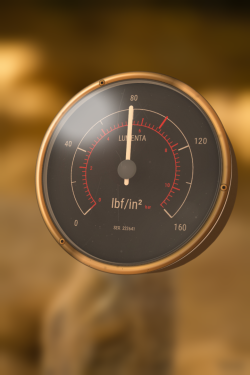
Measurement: 80 psi
